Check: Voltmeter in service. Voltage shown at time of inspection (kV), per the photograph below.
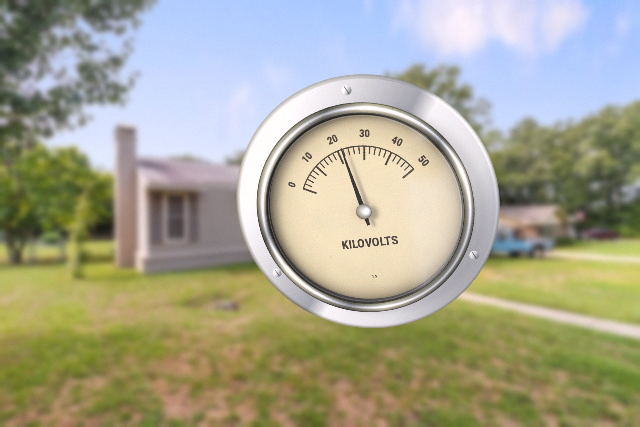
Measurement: 22 kV
